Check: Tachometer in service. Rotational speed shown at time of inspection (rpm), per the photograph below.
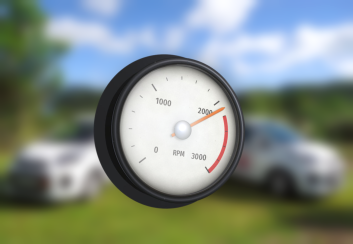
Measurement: 2100 rpm
